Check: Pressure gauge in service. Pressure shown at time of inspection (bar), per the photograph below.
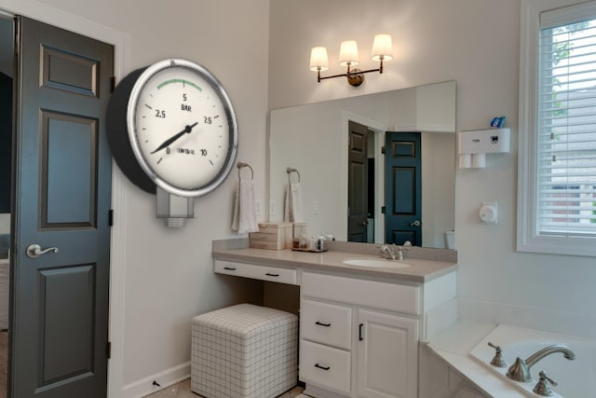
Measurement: 0.5 bar
